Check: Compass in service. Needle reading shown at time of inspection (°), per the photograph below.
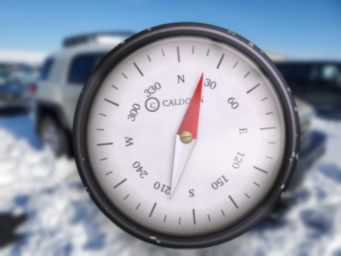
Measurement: 20 °
